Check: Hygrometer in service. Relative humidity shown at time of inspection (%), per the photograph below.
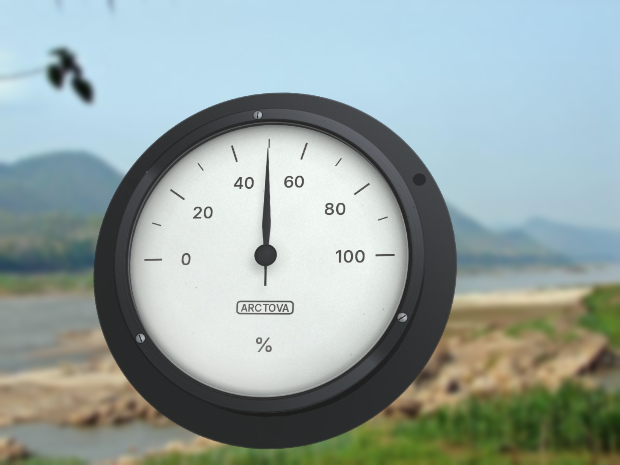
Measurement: 50 %
